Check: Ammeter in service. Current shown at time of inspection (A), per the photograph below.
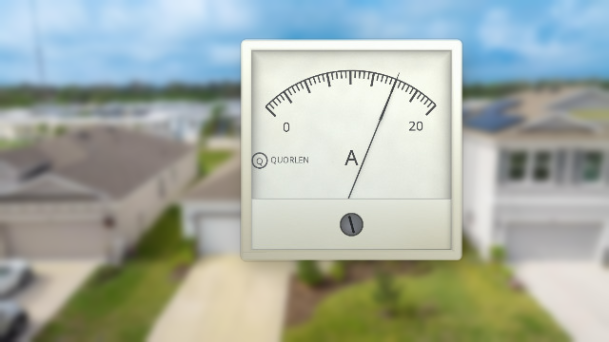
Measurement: 15 A
